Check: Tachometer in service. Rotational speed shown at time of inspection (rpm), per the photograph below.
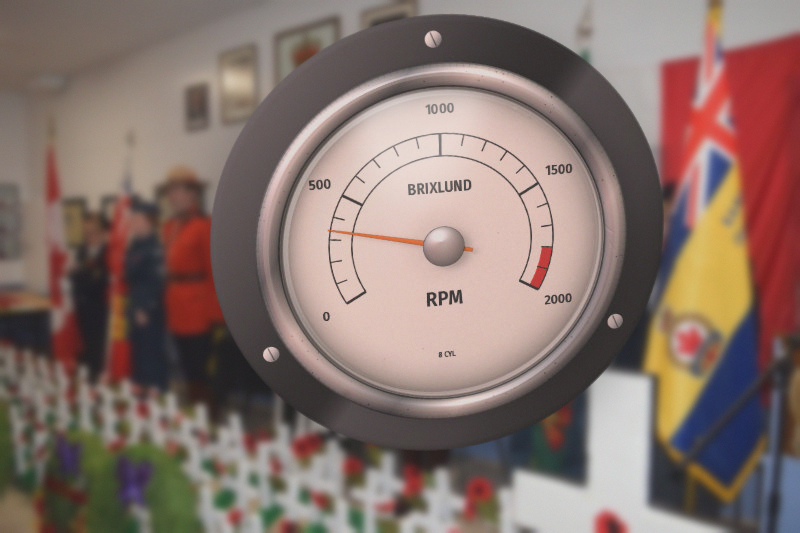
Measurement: 350 rpm
